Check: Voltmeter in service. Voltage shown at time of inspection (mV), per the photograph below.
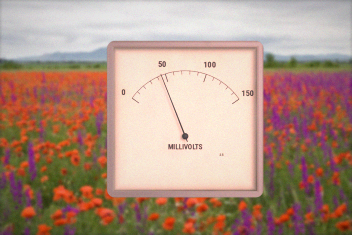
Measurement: 45 mV
